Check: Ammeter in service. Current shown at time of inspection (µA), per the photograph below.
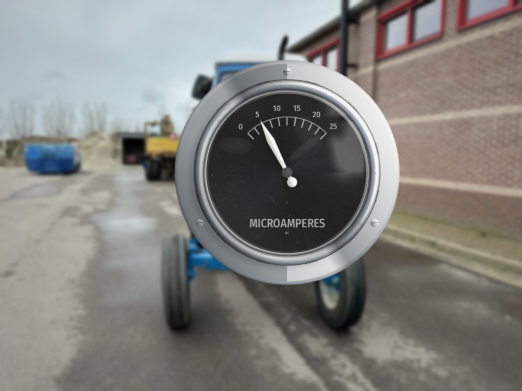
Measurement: 5 µA
